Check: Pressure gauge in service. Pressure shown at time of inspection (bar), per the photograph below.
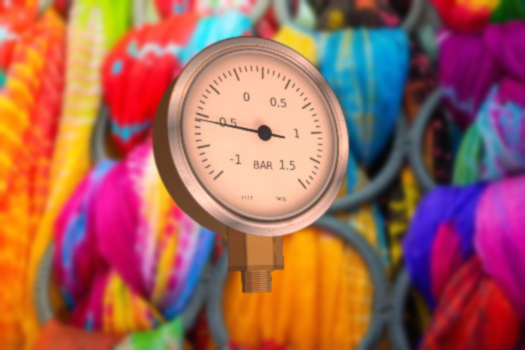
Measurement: -0.55 bar
